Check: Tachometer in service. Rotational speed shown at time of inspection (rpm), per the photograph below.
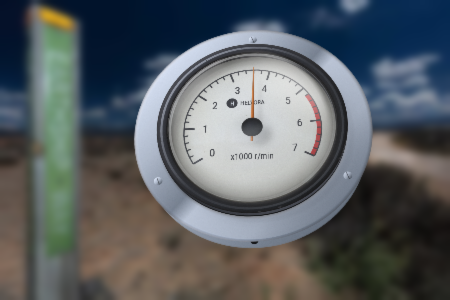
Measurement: 3600 rpm
